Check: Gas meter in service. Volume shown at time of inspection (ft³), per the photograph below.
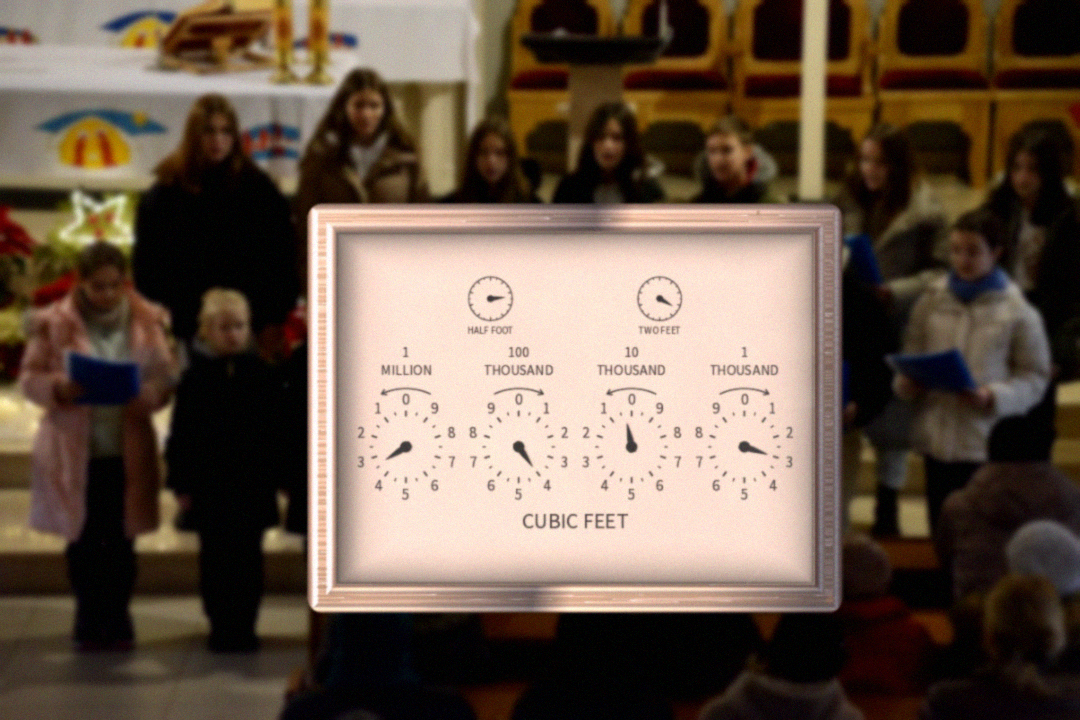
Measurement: 340300 ft³
